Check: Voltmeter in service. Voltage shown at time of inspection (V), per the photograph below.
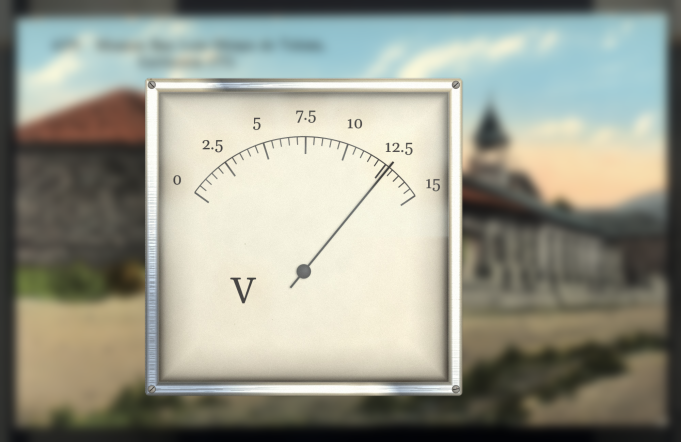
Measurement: 12.75 V
